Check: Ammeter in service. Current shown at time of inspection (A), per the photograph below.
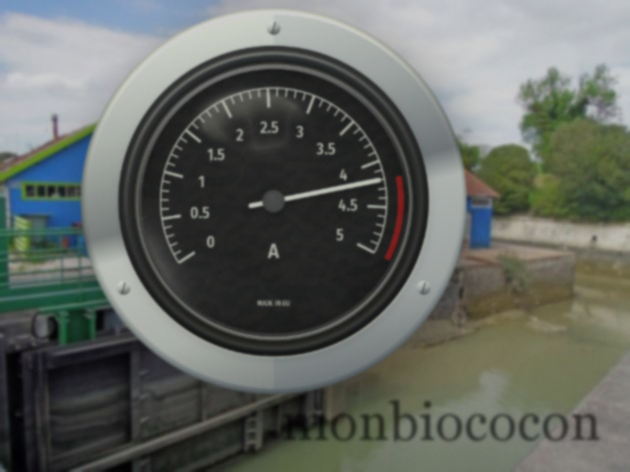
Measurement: 4.2 A
